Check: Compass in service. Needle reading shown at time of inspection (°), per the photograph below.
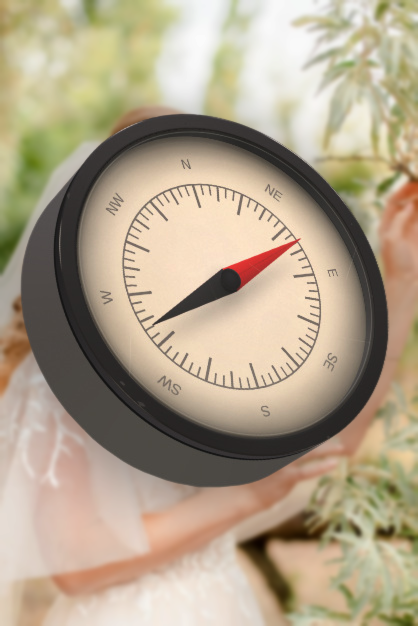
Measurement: 70 °
